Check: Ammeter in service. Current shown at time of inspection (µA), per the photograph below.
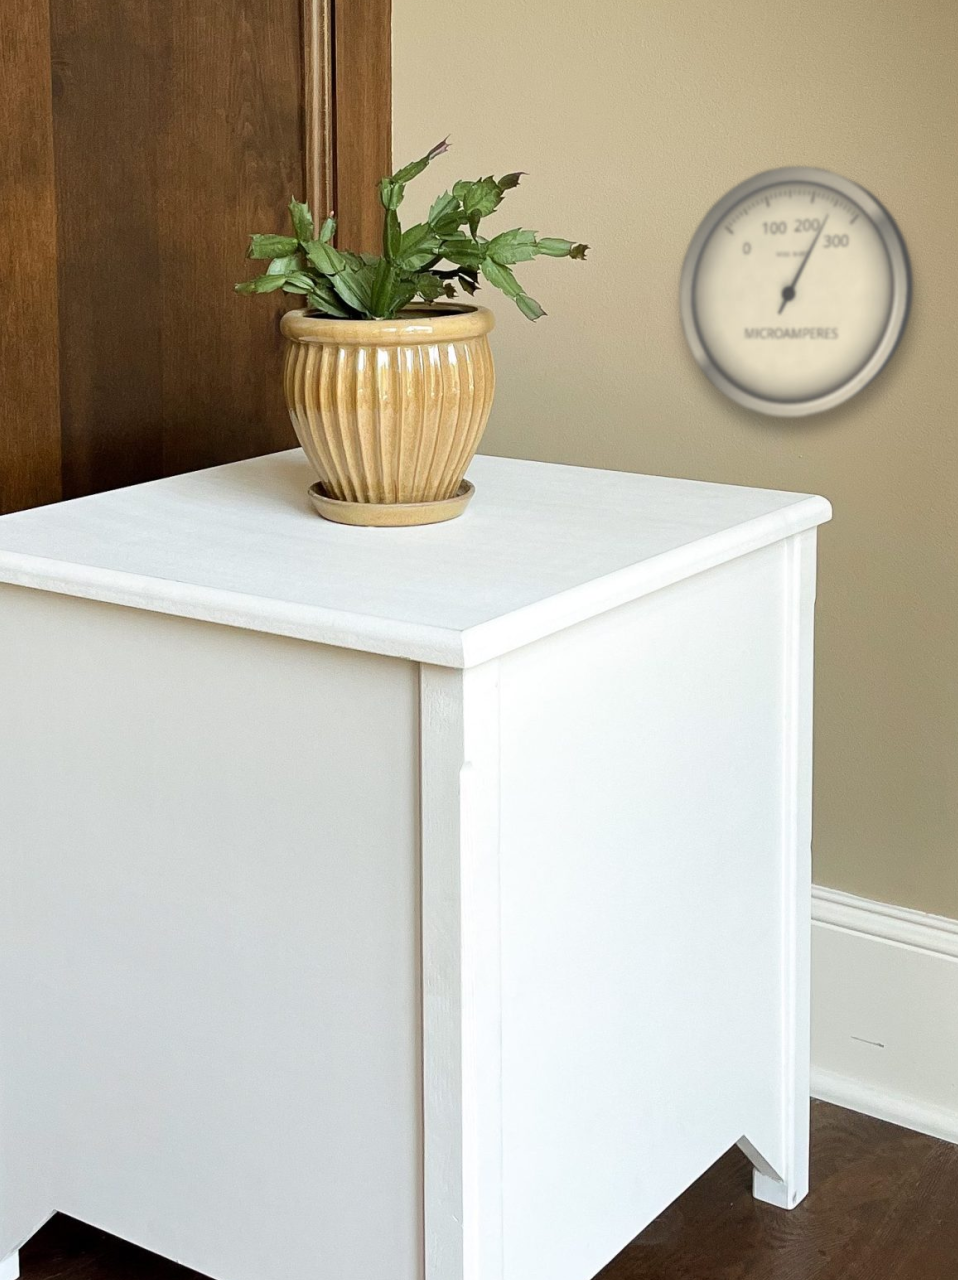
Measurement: 250 µA
